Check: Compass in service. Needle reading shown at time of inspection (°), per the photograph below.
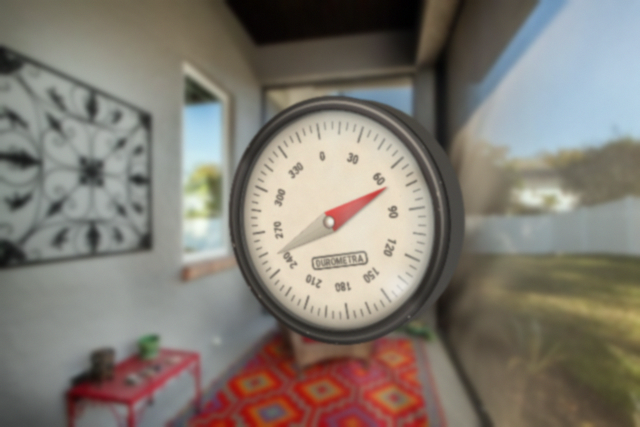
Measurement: 70 °
